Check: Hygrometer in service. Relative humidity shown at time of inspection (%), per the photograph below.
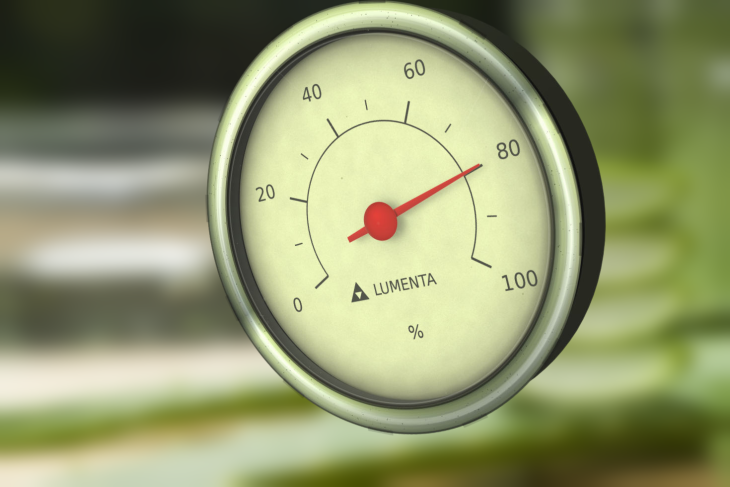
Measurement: 80 %
